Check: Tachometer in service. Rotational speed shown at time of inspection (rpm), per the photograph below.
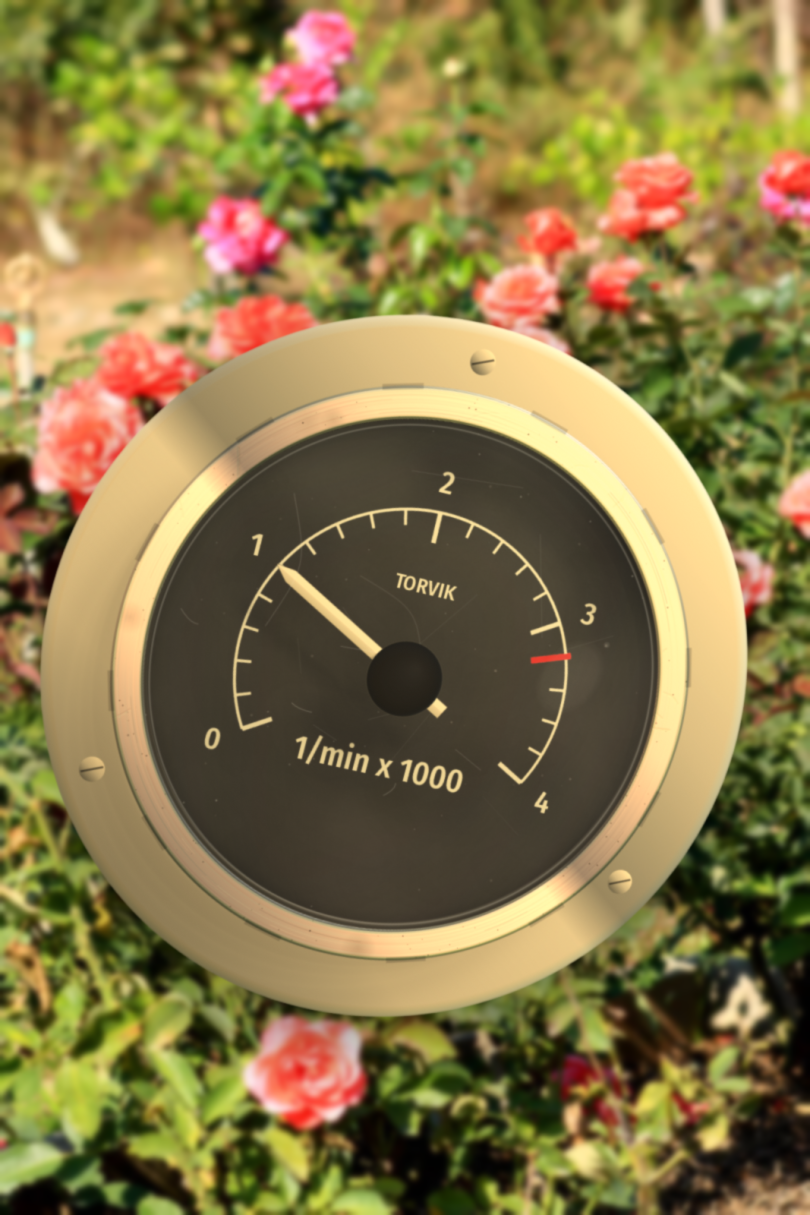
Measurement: 1000 rpm
